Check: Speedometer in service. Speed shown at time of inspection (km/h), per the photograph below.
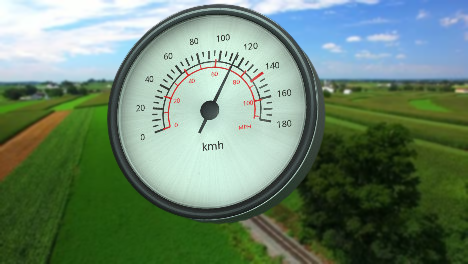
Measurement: 115 km/h
